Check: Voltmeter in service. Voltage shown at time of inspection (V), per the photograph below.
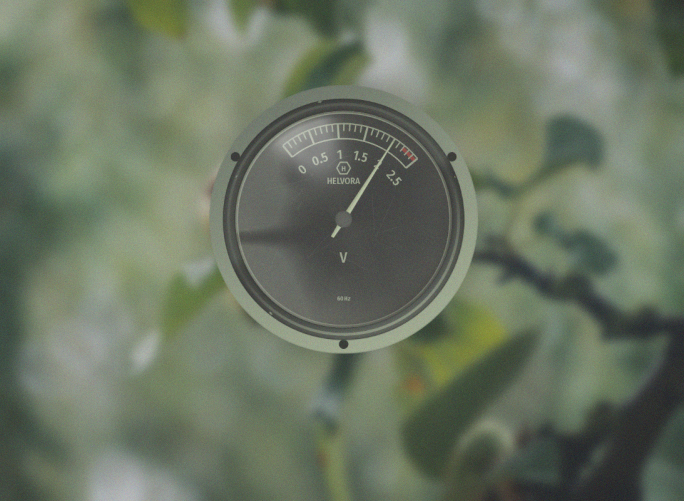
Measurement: 2 V
